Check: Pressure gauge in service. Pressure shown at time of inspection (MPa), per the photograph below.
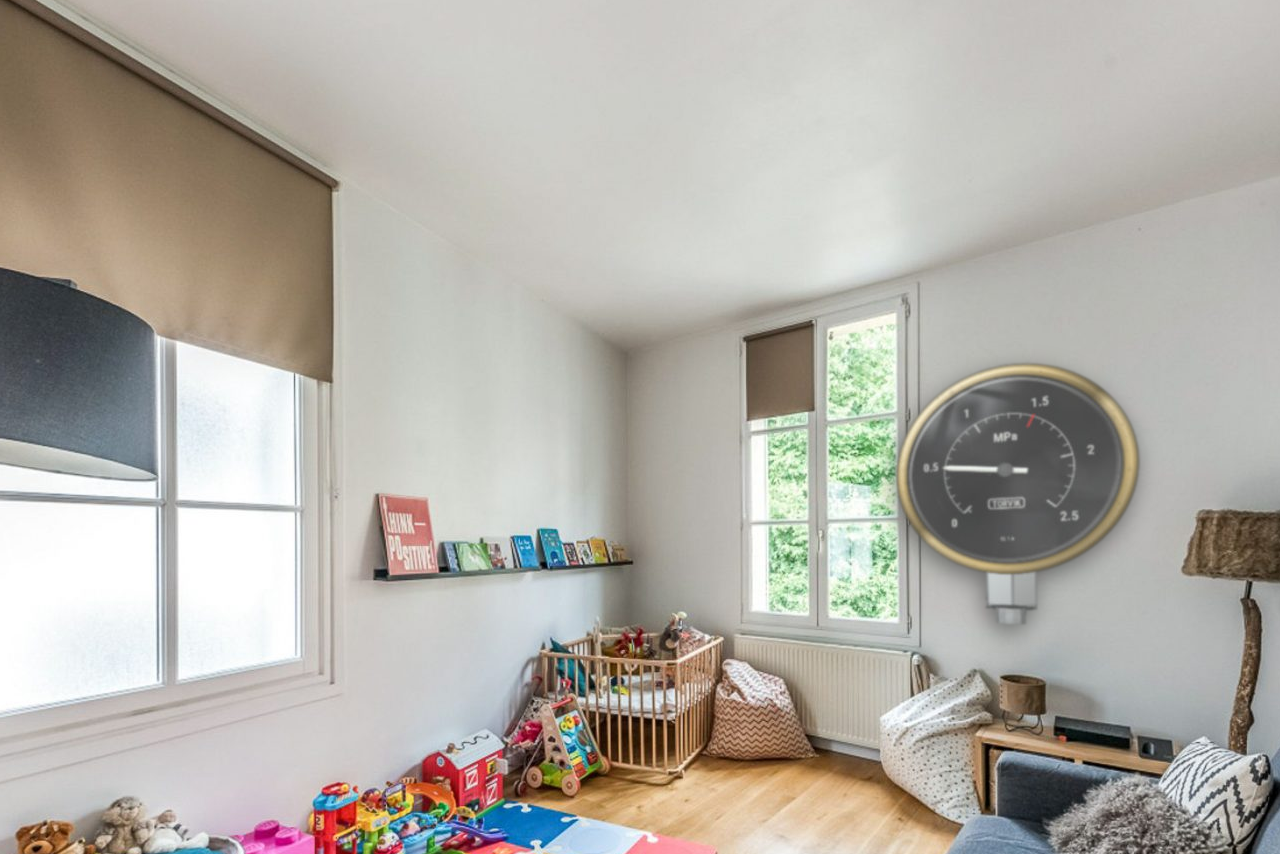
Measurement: 0.5 MPa
